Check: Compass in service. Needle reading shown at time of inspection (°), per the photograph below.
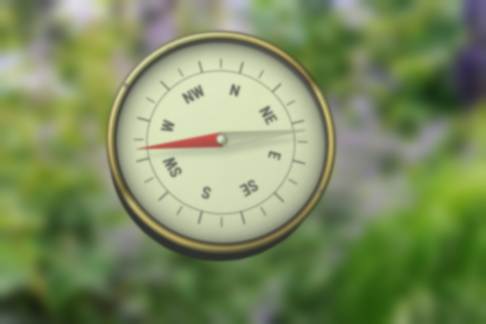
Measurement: 247.5 °
